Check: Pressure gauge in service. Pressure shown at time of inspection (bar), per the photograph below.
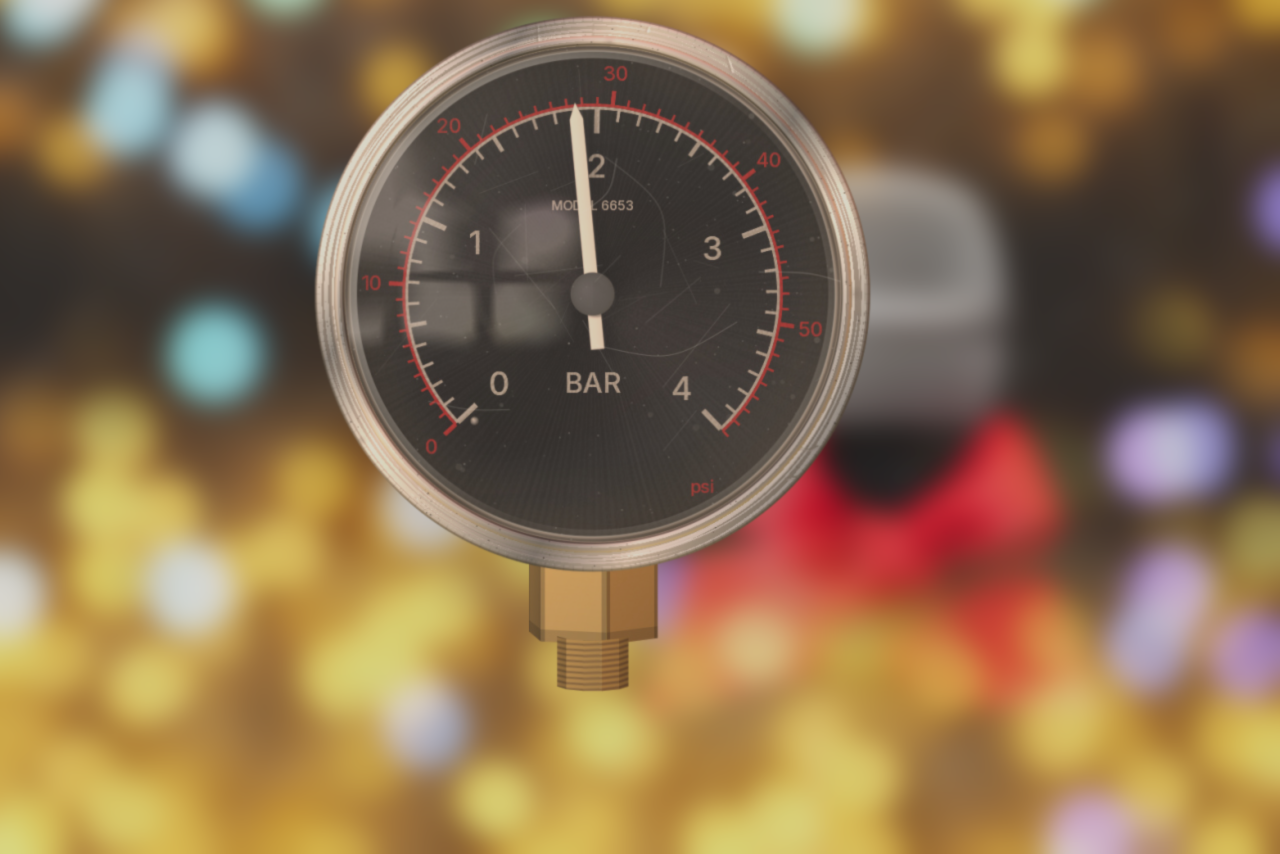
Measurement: 1.9 bar
